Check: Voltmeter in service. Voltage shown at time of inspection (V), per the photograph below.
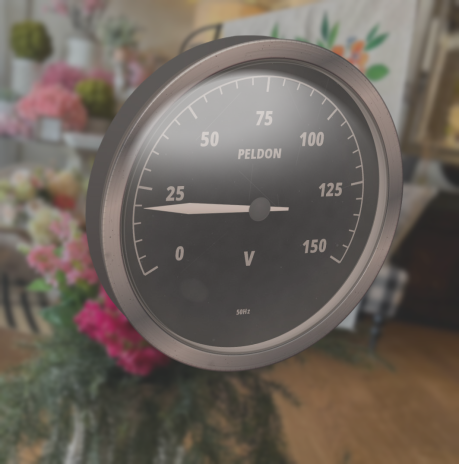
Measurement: 20 V
